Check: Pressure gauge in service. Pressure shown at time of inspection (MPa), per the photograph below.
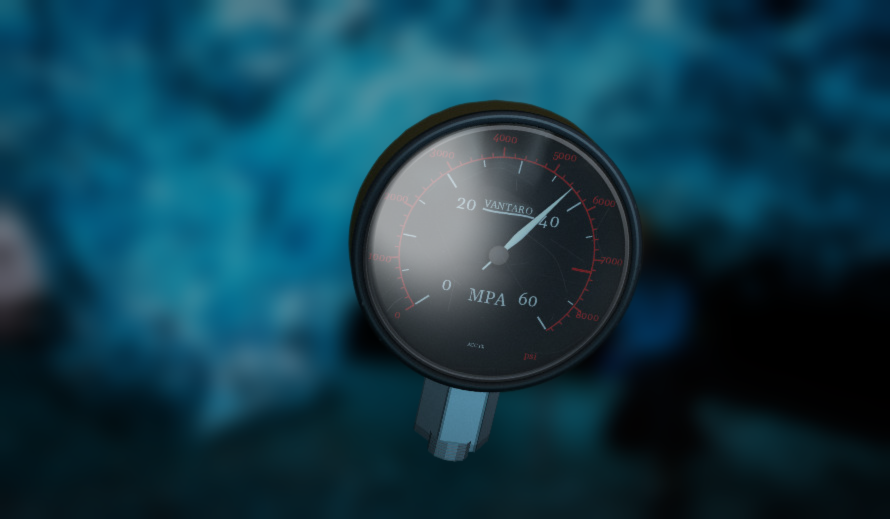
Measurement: 37.5 MPa
